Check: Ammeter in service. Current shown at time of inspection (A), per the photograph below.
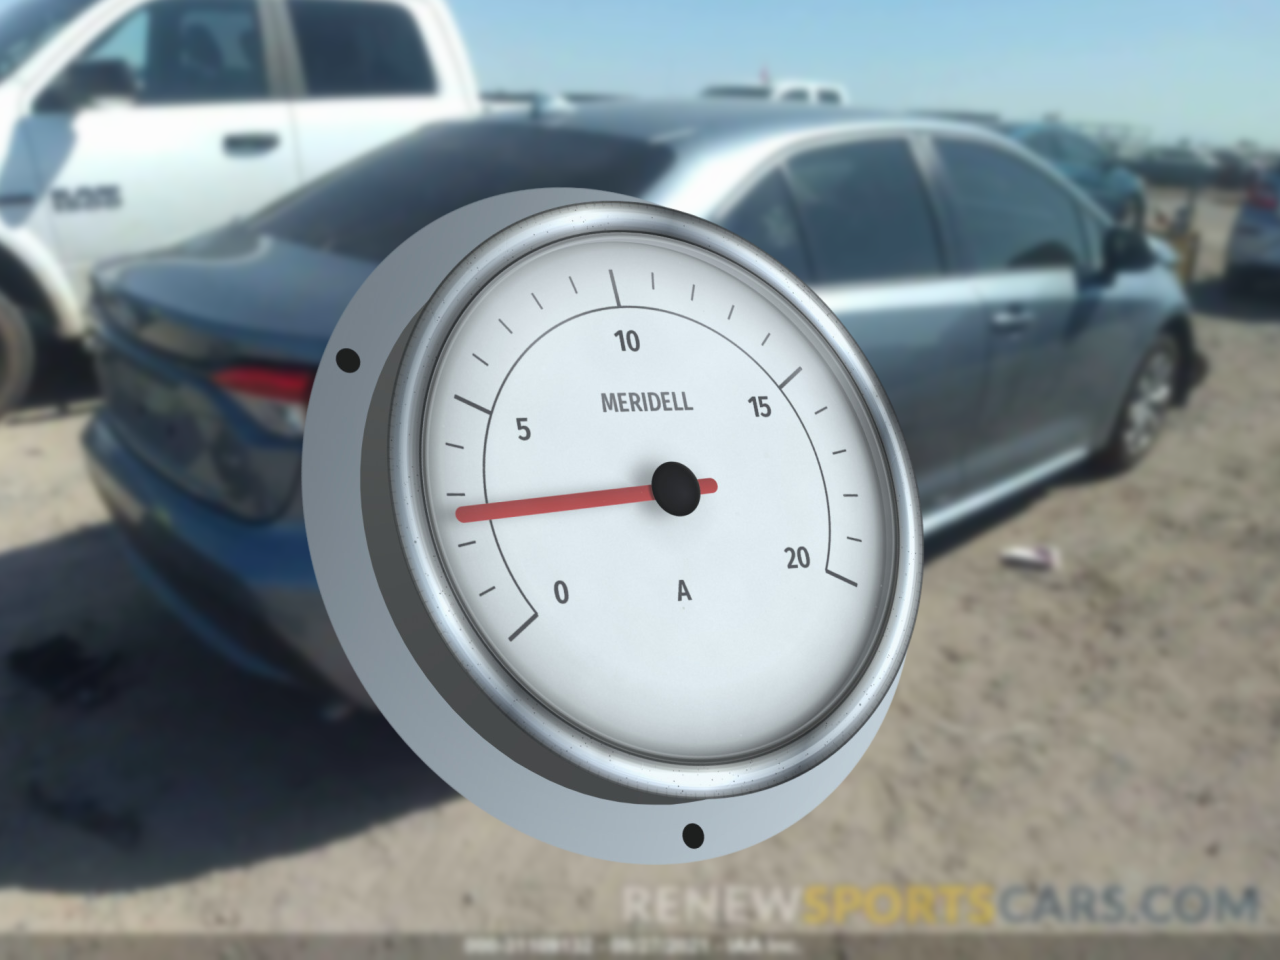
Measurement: 2.5 A
